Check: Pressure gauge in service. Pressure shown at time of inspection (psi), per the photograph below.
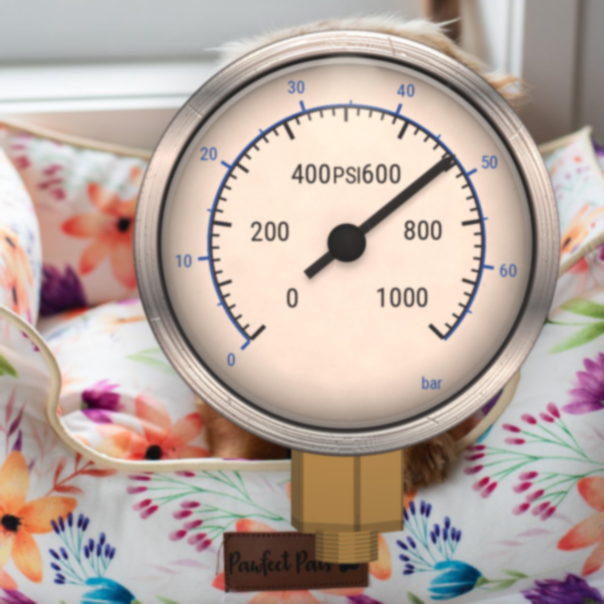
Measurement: 690 psi
